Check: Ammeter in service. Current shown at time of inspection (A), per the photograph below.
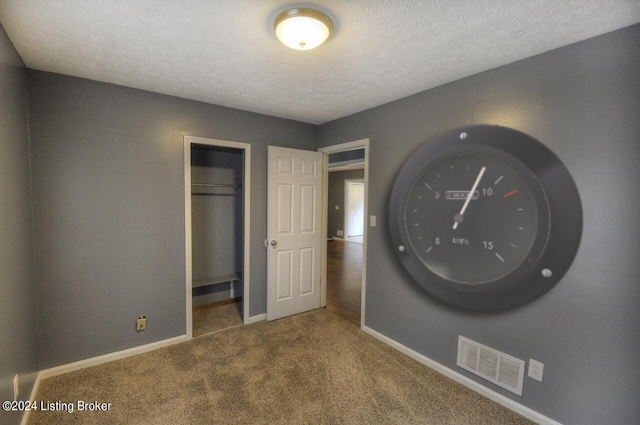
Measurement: 9 A
